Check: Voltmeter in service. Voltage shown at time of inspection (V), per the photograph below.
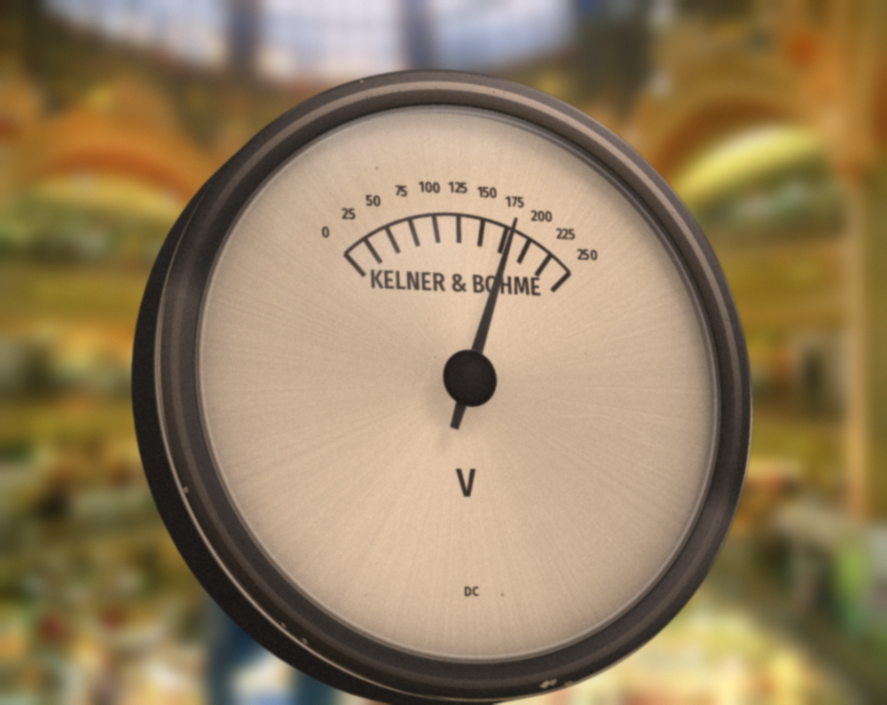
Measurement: 175 V
